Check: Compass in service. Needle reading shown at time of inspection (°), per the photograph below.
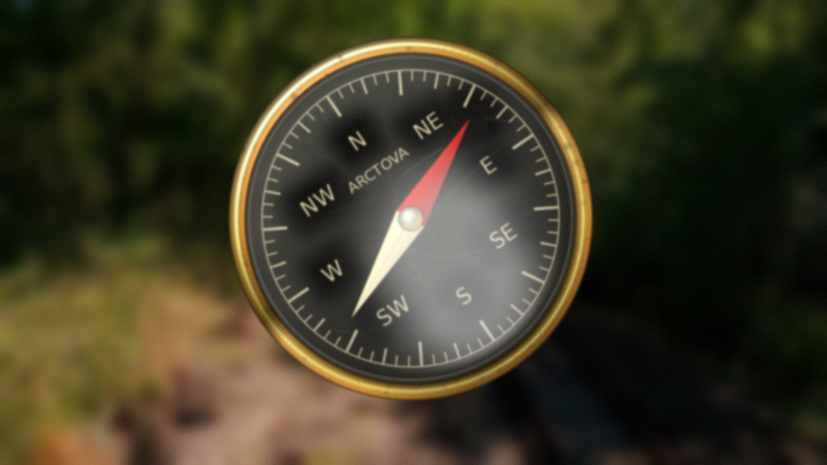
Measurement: 65 °
